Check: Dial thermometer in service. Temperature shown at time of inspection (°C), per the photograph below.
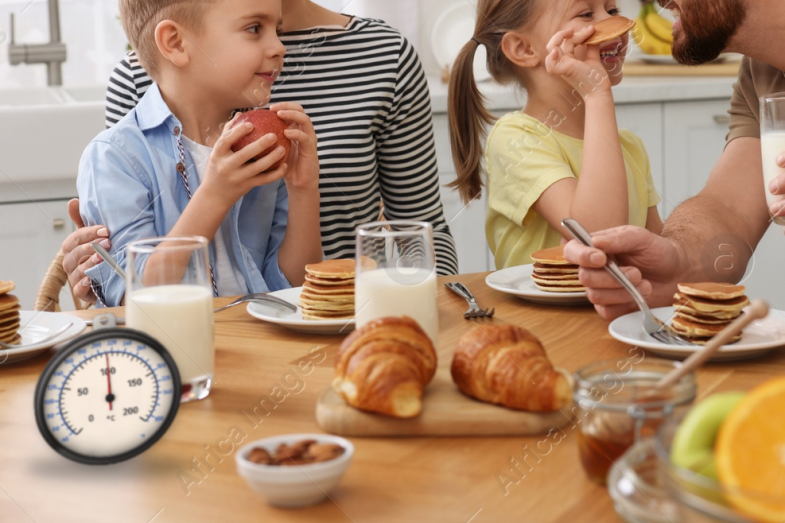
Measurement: 100 °C
